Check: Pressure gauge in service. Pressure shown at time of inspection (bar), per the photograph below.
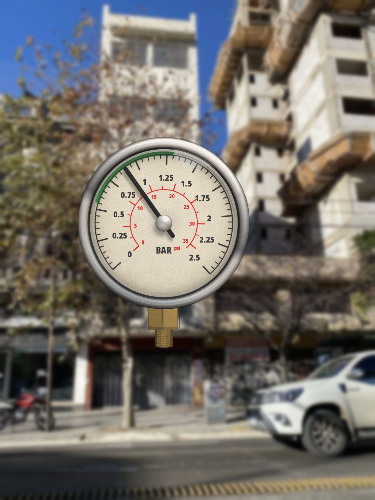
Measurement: 0.9 bar
